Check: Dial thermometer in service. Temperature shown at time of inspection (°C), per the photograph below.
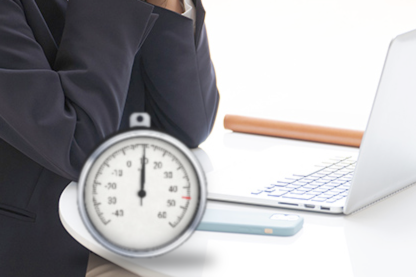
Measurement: 10 °C
